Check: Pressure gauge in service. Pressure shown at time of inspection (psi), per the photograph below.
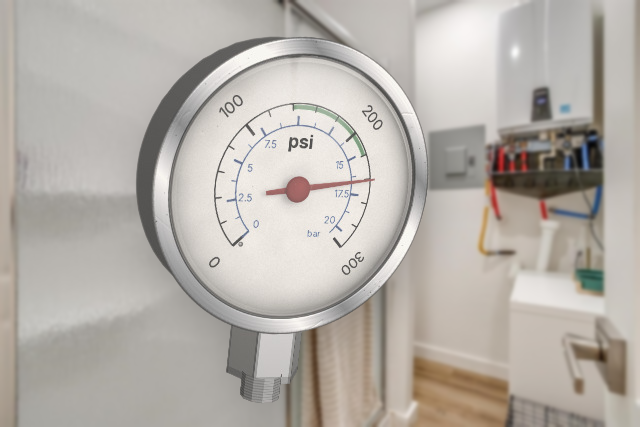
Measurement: 240 psi
